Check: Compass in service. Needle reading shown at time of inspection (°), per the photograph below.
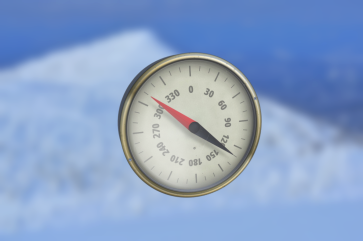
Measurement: 310 °
